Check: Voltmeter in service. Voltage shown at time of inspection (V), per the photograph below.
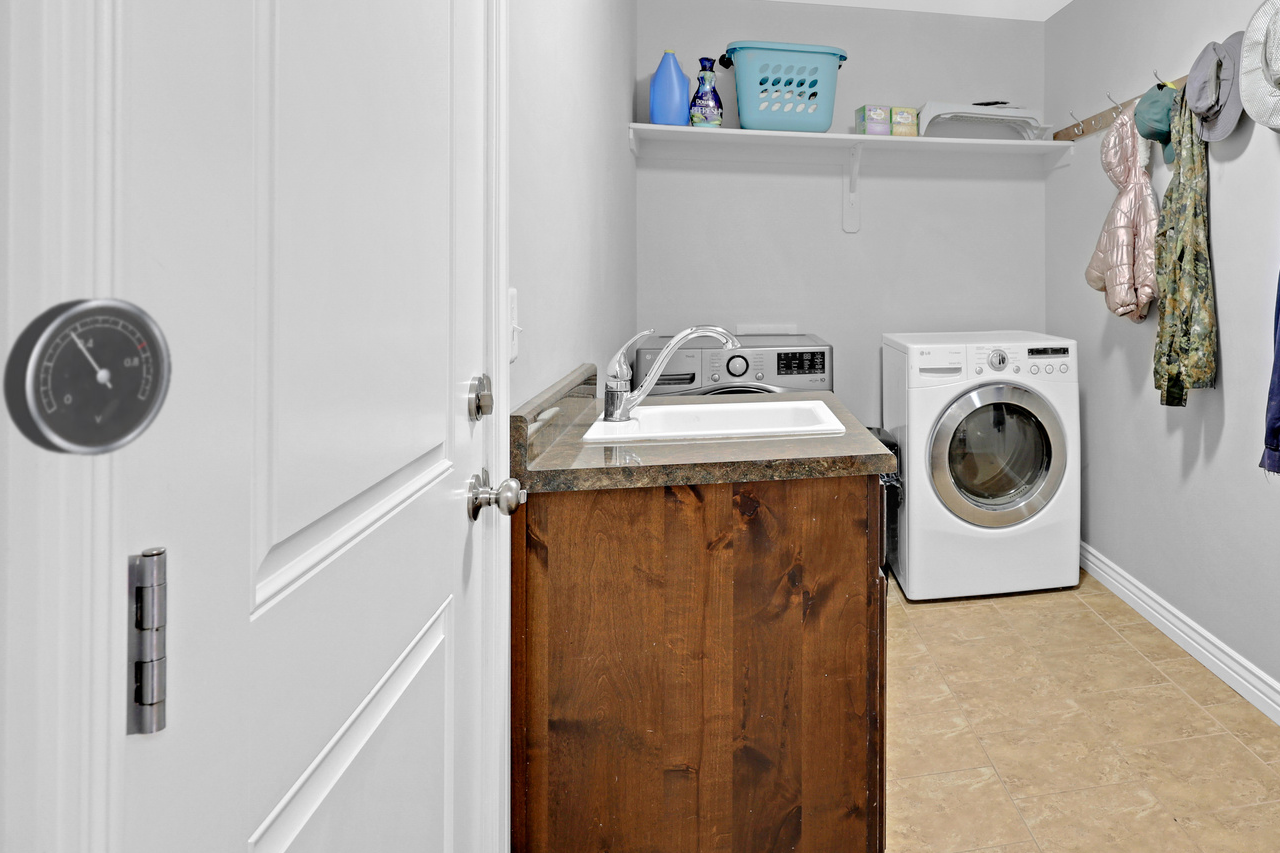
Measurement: 0.35 V
